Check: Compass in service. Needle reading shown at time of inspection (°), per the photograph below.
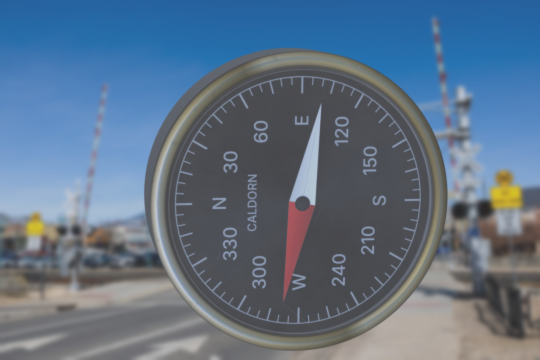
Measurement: 280 °
